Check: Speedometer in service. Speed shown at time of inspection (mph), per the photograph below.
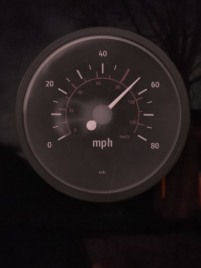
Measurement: 55 mph
